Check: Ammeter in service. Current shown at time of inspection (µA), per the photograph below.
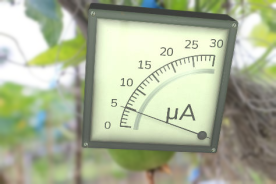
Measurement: 5 µA
